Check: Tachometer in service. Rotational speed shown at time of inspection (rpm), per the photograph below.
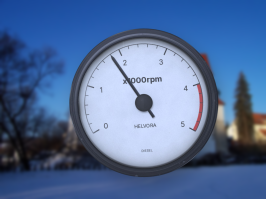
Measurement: 1800 rpm
